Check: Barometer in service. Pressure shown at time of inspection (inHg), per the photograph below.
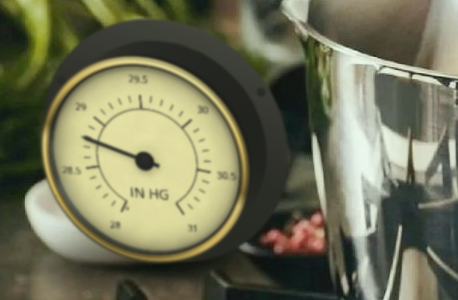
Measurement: 28.8 inHg
